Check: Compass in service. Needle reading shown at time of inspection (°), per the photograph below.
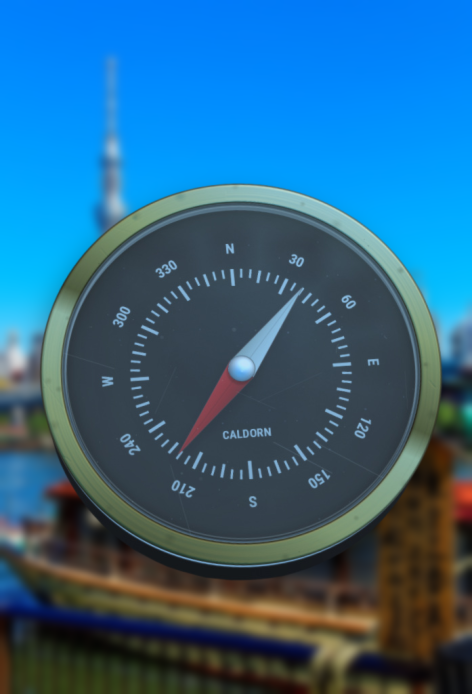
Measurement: 220 °
